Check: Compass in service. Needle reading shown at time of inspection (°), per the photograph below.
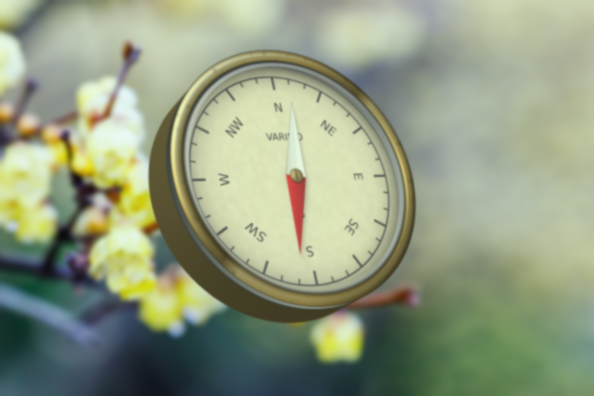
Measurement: 190 °
